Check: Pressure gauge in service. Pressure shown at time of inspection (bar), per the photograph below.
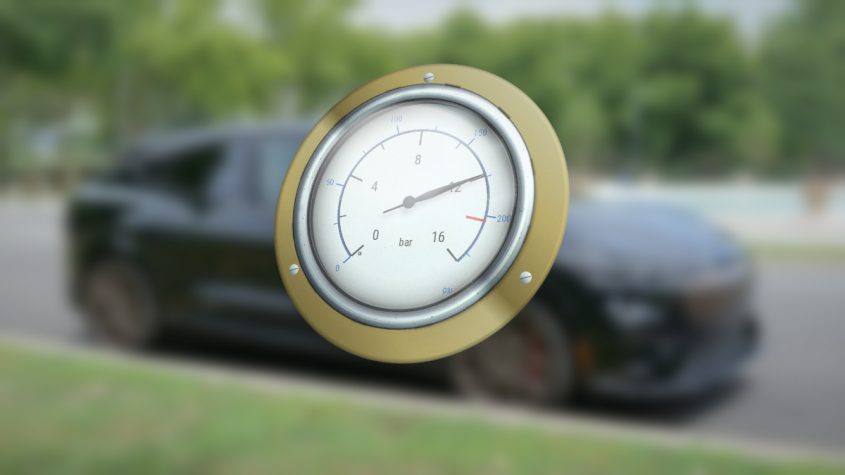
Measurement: 12 bar
